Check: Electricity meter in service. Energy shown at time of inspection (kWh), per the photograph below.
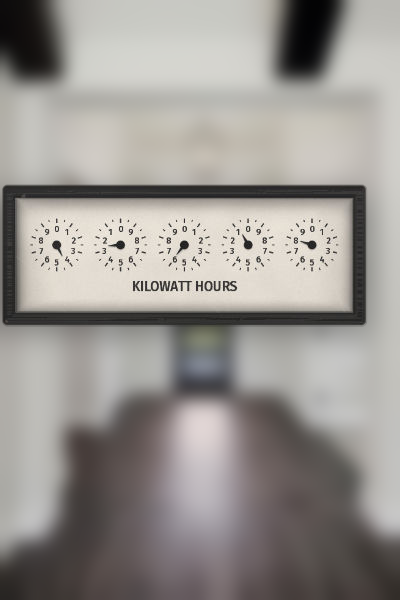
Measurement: 42608 kWh
